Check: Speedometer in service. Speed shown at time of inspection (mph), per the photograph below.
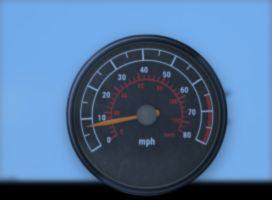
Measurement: 7.5 mph
